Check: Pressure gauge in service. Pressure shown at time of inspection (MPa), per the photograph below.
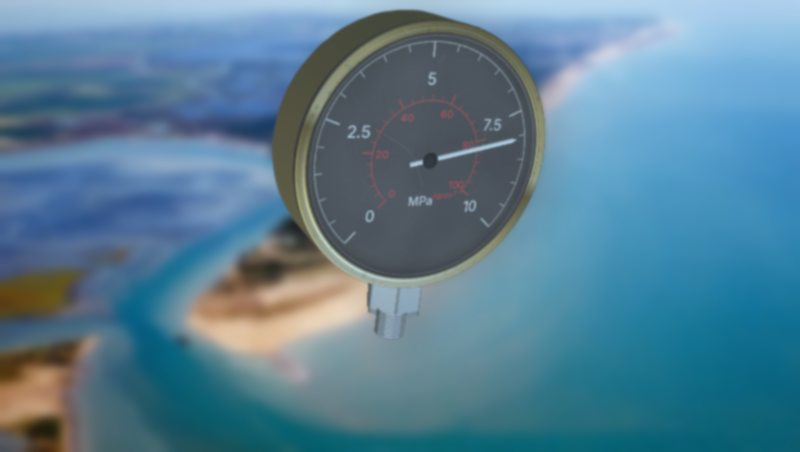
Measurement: 8 MPa
